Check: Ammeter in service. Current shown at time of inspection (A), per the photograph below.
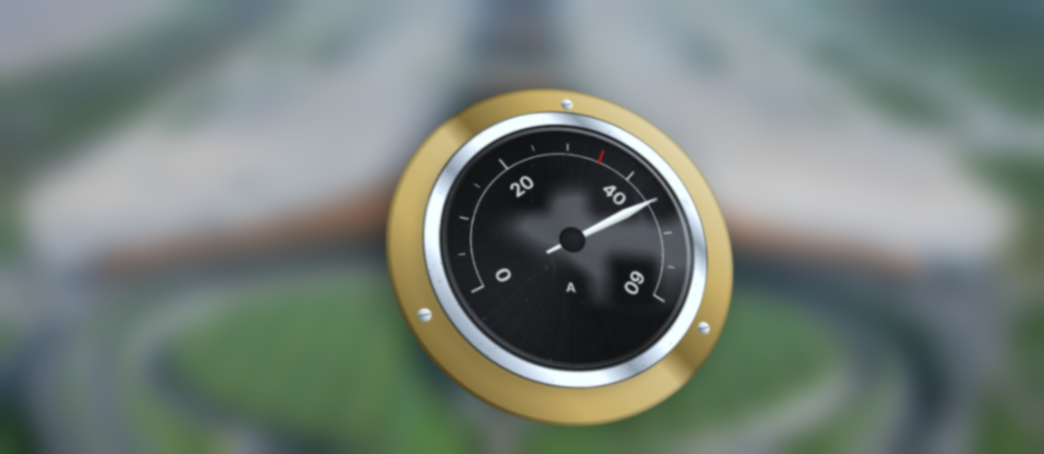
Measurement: 45 A
